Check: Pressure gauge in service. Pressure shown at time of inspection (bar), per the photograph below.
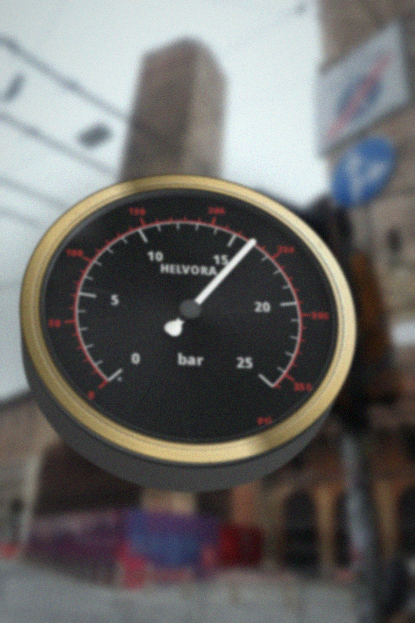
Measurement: 16 bar
